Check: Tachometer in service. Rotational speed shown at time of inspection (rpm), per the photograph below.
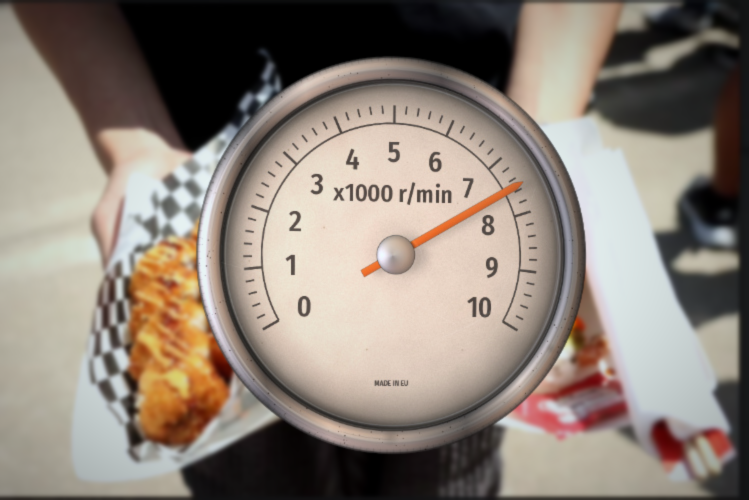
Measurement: 7500 rpm
